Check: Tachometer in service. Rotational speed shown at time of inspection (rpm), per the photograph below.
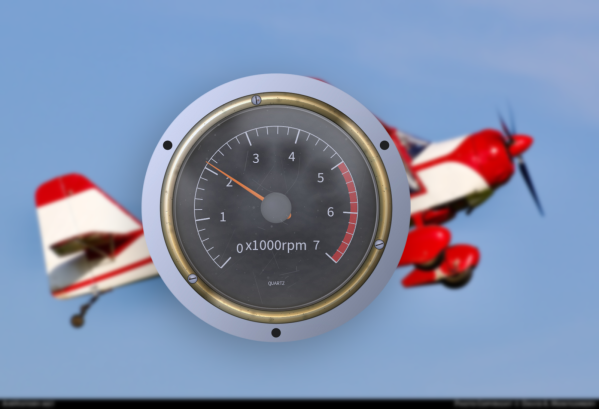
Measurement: 2100 rpm
